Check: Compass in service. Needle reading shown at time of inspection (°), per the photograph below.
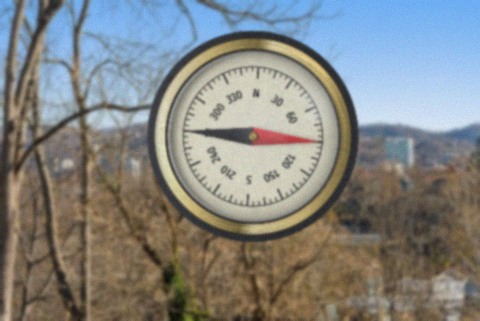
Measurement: 90 °
